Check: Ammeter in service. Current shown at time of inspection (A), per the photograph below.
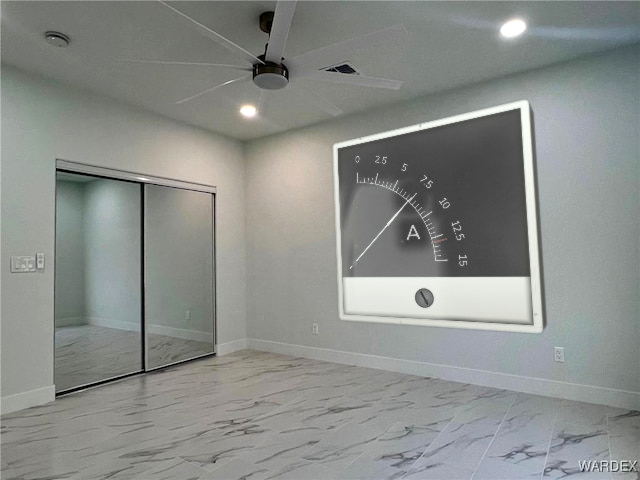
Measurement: 7.5 A
